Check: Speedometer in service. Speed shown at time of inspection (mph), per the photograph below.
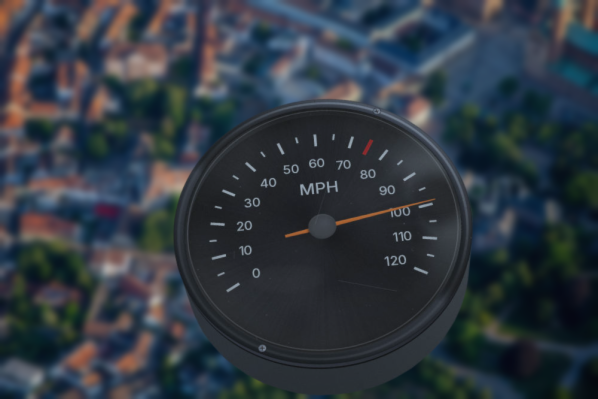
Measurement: 100 mph
